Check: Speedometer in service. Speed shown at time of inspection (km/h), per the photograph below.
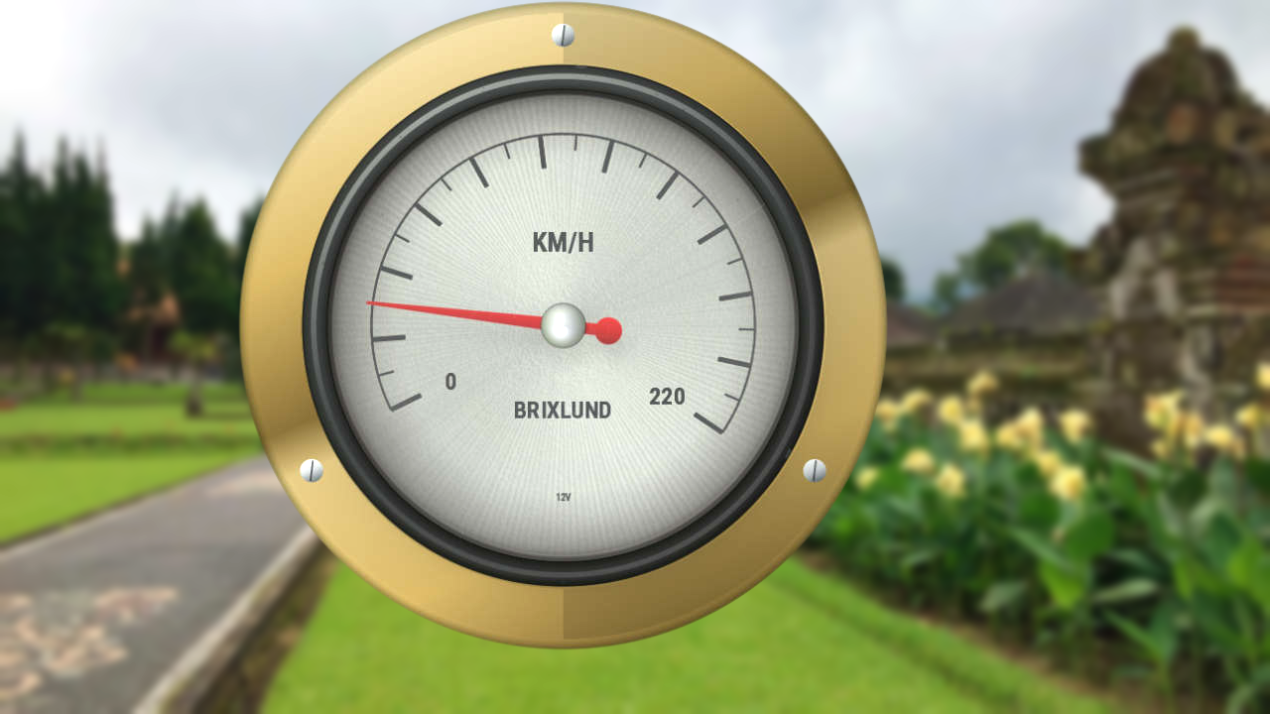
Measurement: 30 km/h
